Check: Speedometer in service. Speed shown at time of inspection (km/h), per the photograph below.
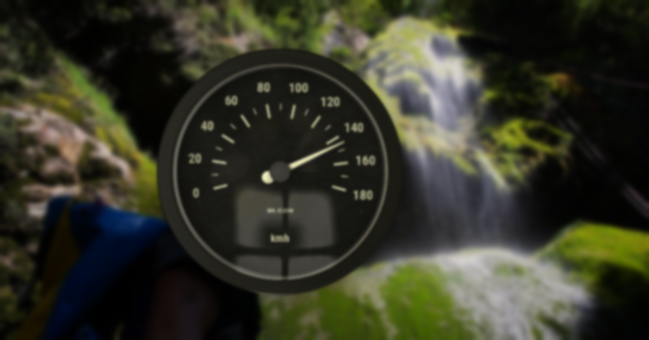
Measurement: 145 km/h
